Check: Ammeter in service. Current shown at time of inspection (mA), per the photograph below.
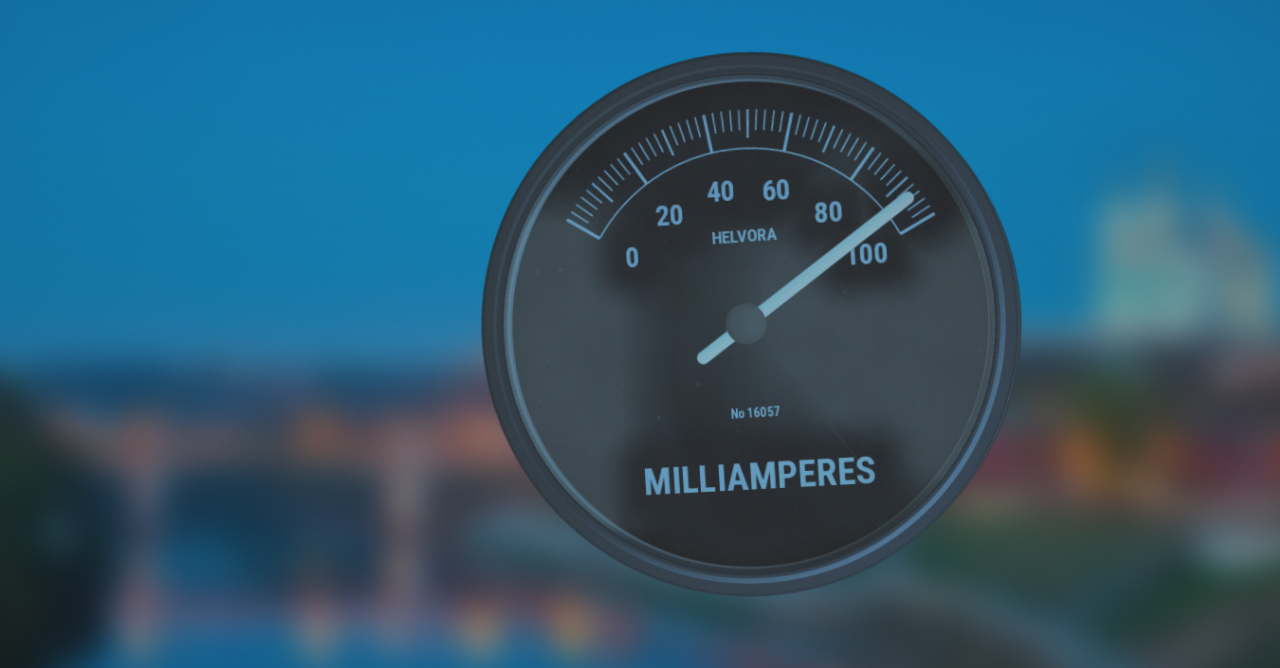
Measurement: 94 mA
